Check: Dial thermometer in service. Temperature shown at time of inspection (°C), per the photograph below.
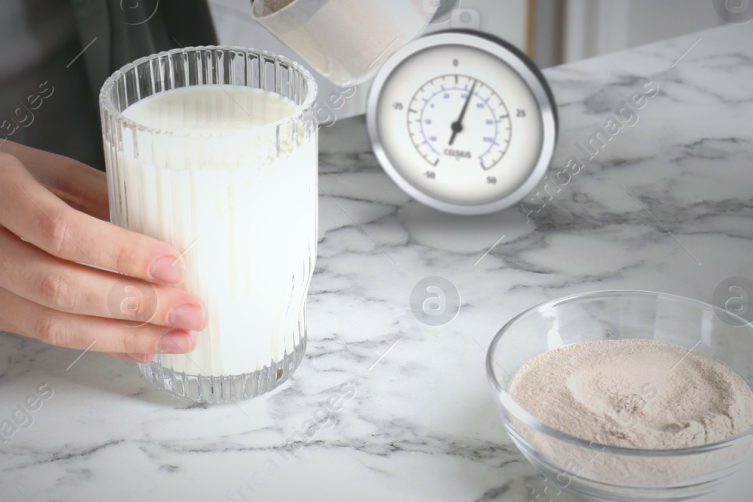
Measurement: 7.5 °C
